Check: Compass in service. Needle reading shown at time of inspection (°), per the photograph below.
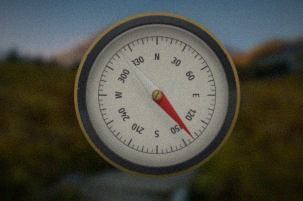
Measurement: 140 °
